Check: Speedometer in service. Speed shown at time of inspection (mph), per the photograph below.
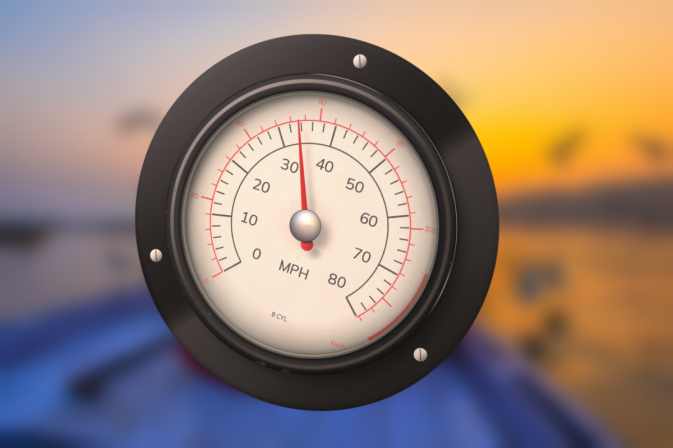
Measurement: 34 mph
